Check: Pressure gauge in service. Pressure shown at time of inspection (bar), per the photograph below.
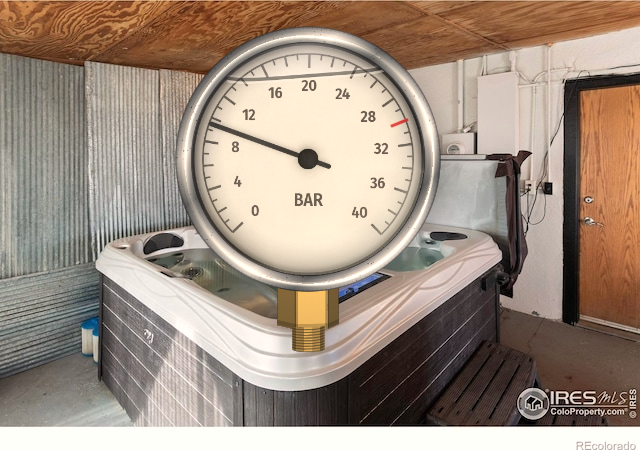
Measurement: 9.5 bar
